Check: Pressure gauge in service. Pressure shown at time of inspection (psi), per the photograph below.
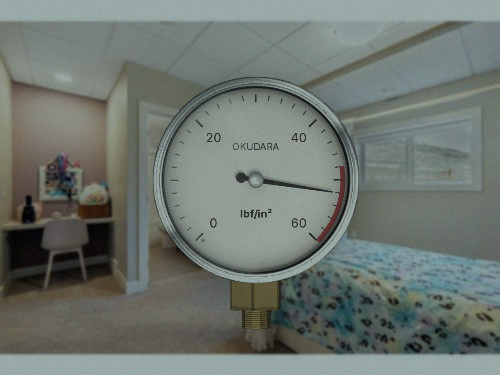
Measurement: 52 psi
